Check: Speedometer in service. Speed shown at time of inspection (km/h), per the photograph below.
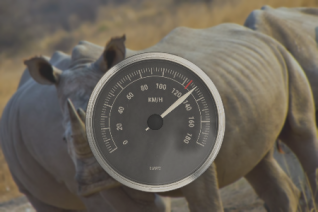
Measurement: 130 km/h
